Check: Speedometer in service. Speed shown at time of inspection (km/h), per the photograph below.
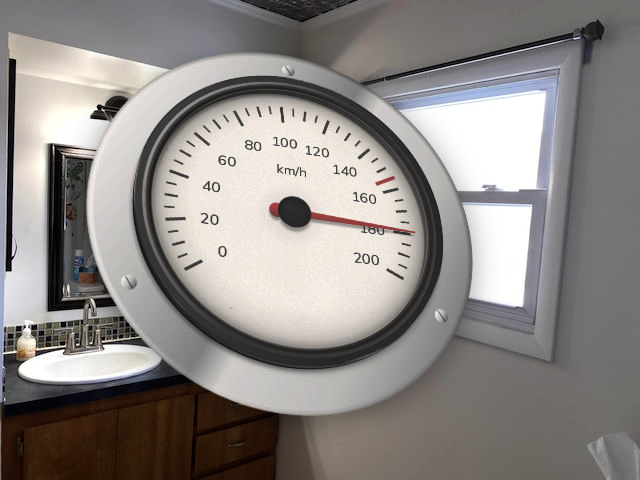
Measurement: 180 km/h
